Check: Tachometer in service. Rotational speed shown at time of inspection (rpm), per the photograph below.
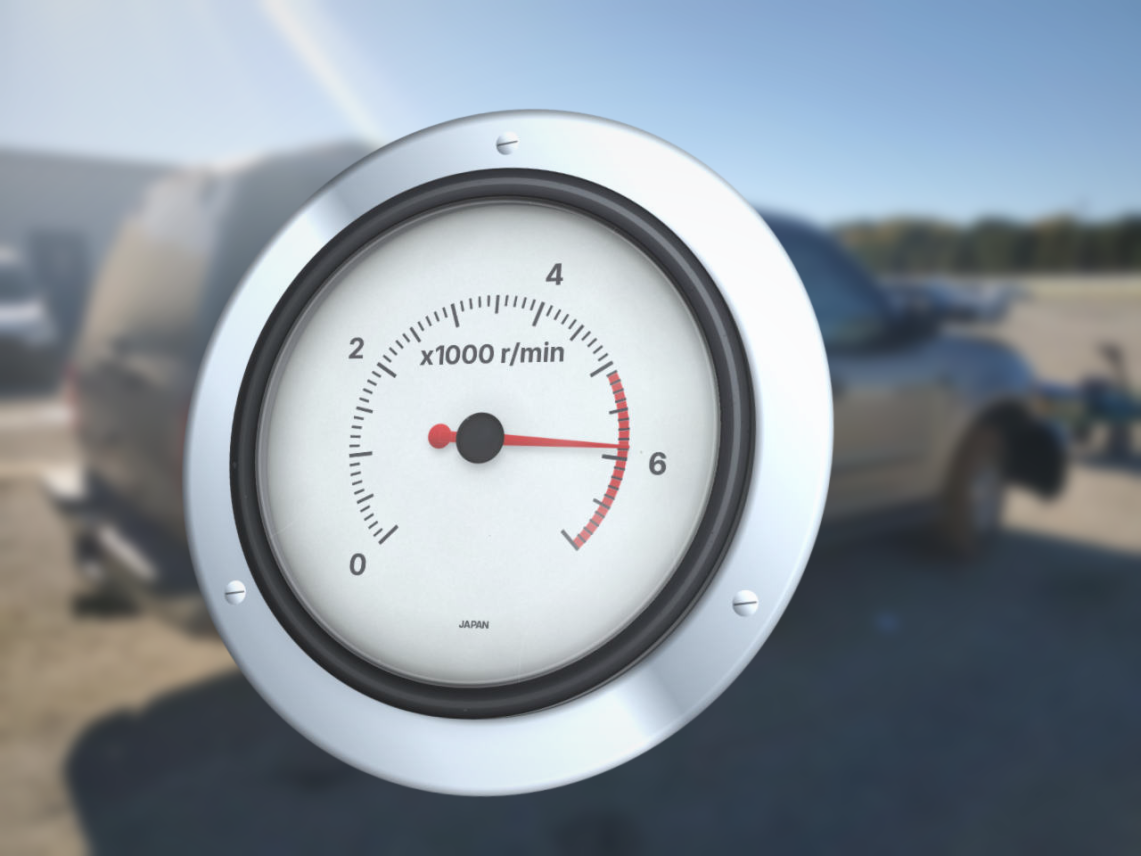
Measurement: 5900 rpm
